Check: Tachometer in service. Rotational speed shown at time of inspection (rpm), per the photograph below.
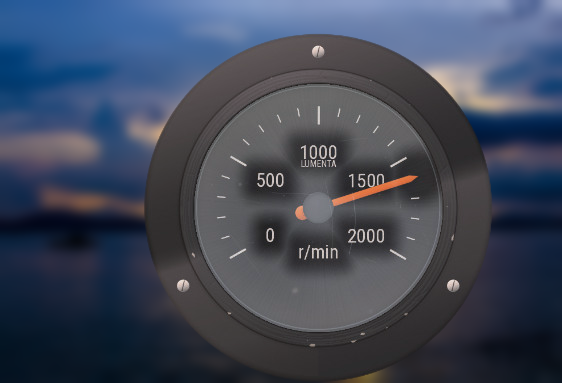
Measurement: 1600 rpm
